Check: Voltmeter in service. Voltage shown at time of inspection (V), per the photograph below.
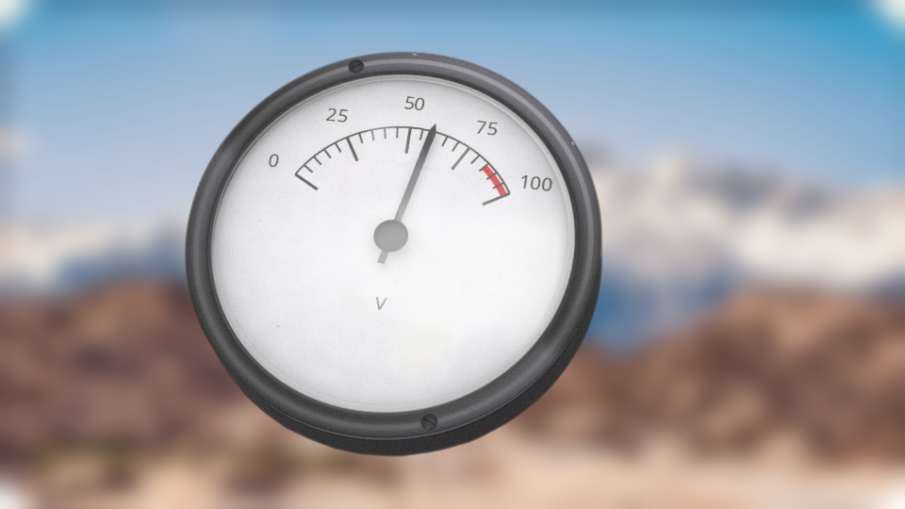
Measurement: 60 V
